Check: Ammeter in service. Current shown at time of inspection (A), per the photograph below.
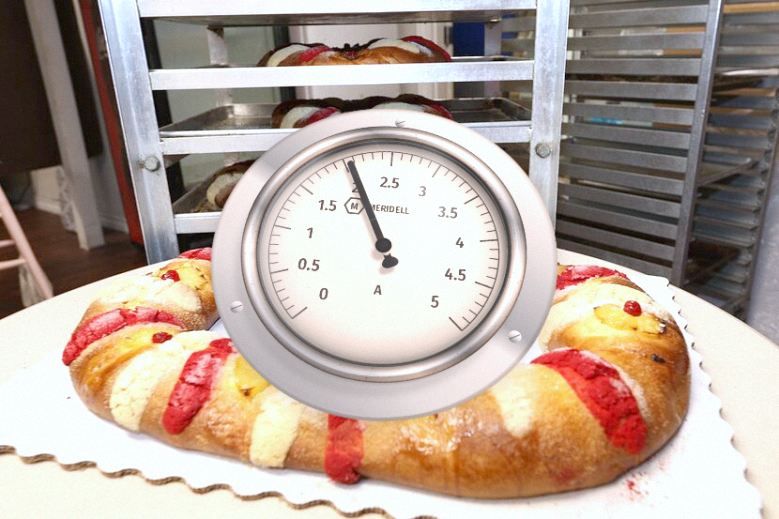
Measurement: 2.05 A
